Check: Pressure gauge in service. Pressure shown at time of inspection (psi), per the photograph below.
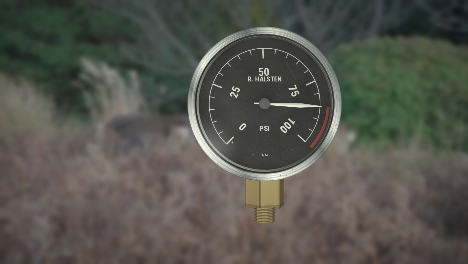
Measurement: 85 psi
